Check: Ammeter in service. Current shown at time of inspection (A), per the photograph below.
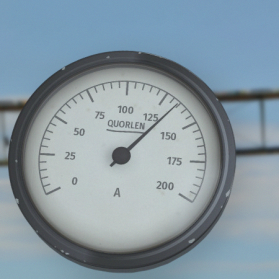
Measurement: 135 A
